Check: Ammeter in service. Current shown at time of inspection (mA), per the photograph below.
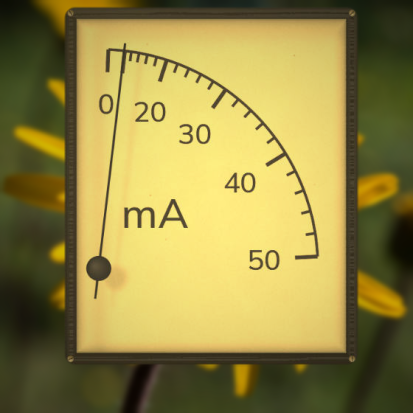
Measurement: 10 mA
